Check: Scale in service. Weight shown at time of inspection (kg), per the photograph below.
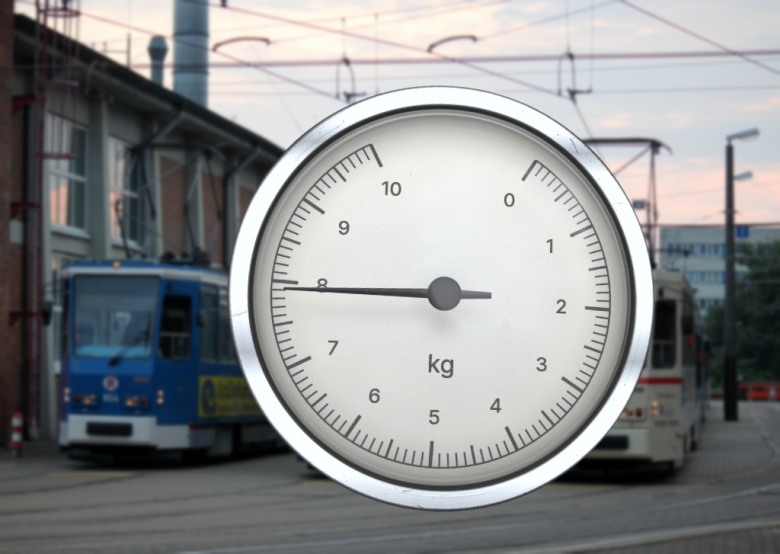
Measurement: 7.9 kg
